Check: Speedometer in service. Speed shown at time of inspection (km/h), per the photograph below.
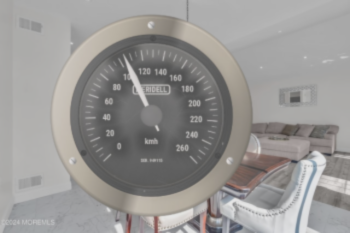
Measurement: 105 km/h
